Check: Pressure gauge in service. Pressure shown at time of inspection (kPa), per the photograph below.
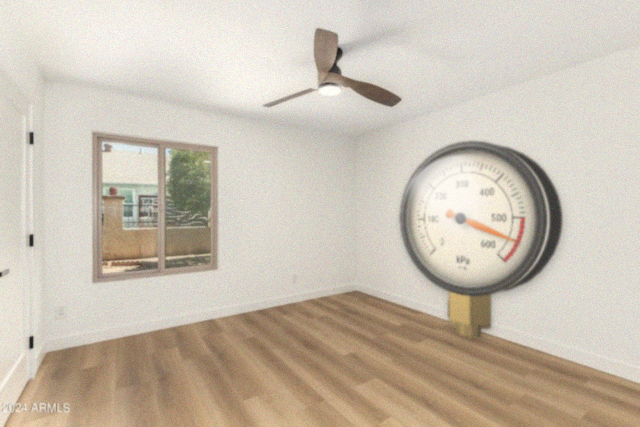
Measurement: 550 kPa
